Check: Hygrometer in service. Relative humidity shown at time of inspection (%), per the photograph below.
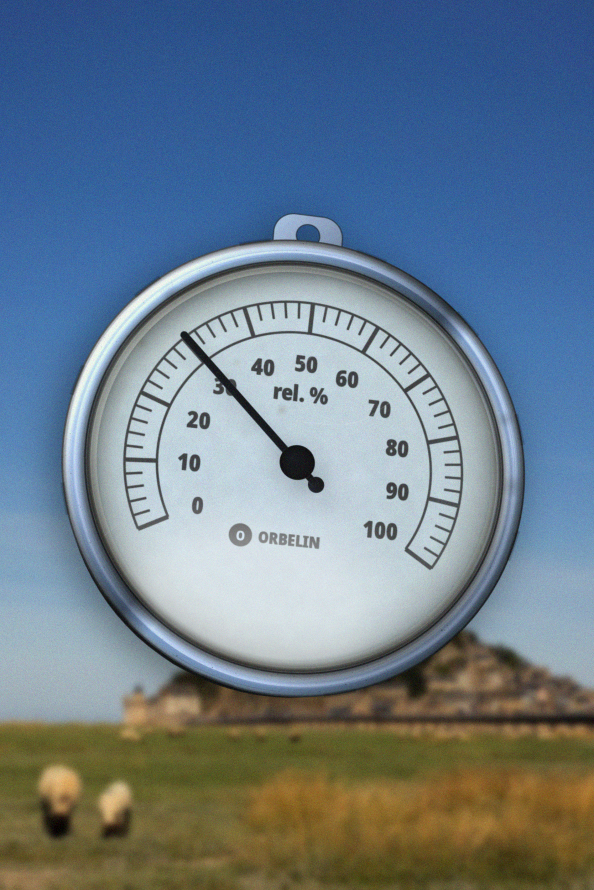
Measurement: 30 %
